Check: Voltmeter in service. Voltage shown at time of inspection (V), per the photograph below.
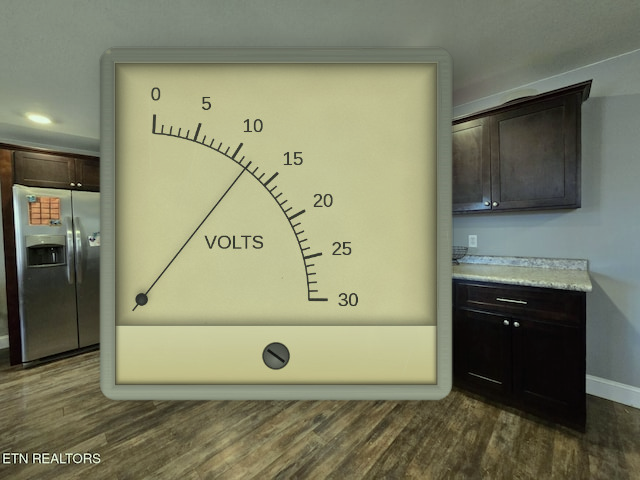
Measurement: 12 V
